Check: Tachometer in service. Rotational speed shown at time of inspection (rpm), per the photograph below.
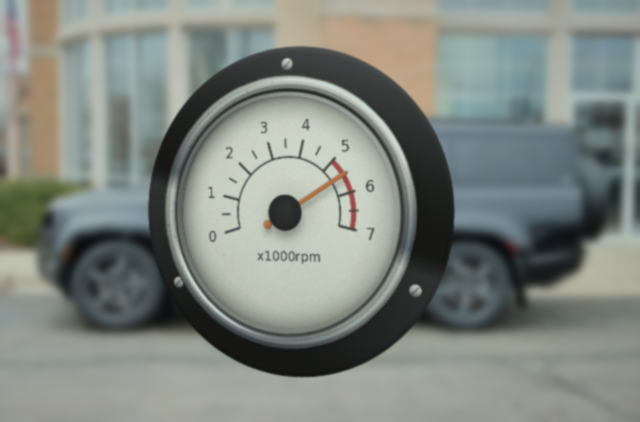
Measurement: 5500 rpm
